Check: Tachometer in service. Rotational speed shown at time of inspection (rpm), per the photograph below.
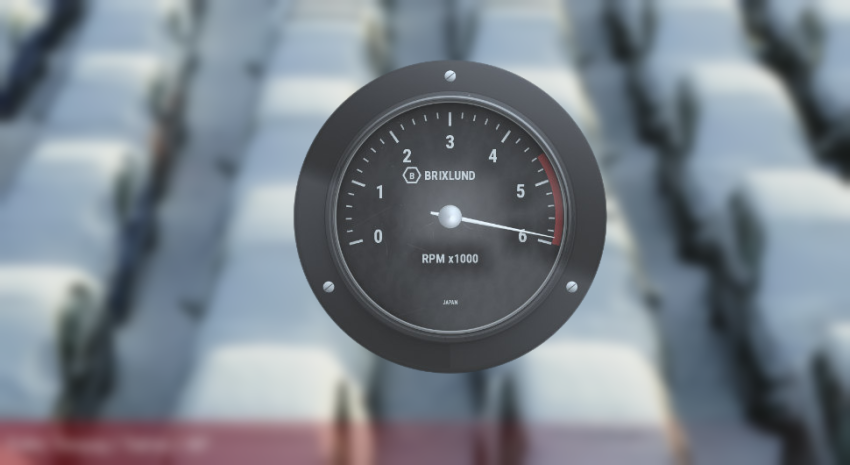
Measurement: 5900 rpm
